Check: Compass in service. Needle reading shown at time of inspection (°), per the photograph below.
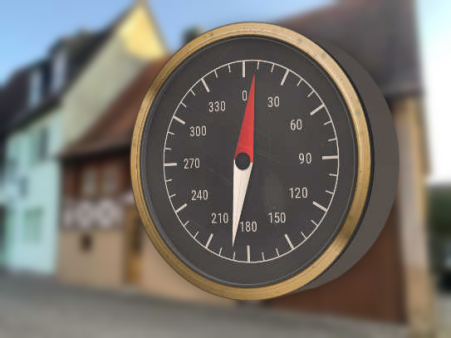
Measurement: 10 °
